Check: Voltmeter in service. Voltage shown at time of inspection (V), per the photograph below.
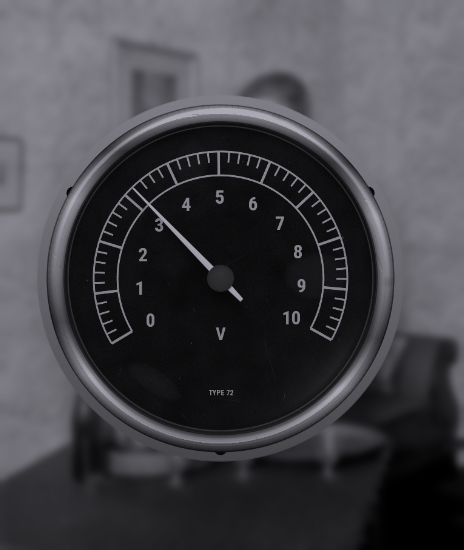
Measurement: 3.2 V
